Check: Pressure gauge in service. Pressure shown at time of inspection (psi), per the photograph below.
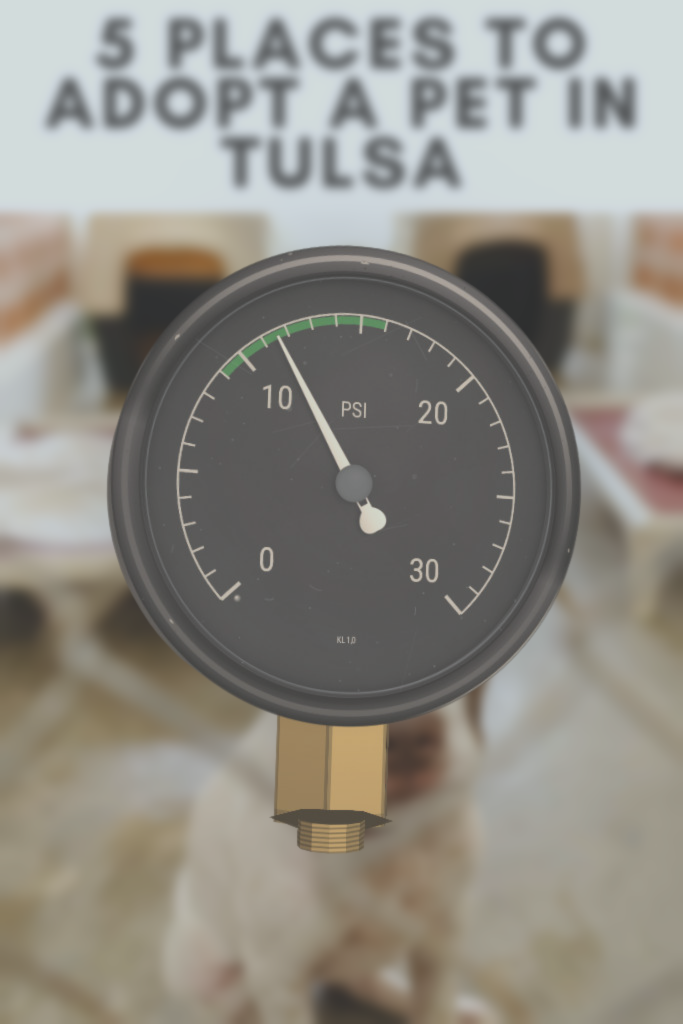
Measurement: 11.5 psi
